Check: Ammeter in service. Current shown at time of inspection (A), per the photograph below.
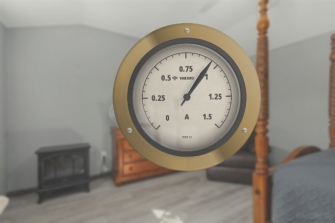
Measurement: 0.95 A
